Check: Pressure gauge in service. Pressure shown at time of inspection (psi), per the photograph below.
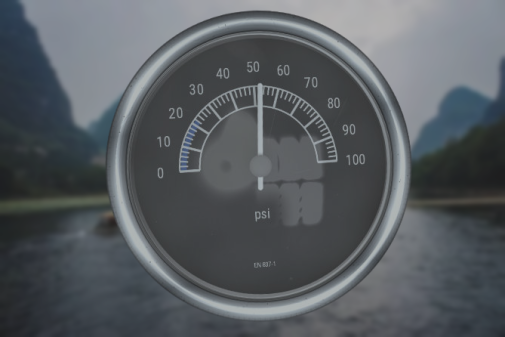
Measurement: 52 psi
